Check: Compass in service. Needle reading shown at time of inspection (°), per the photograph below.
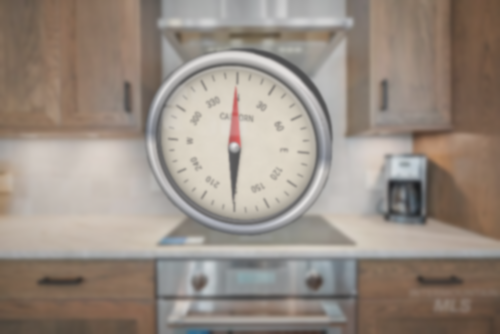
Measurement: 0 °
